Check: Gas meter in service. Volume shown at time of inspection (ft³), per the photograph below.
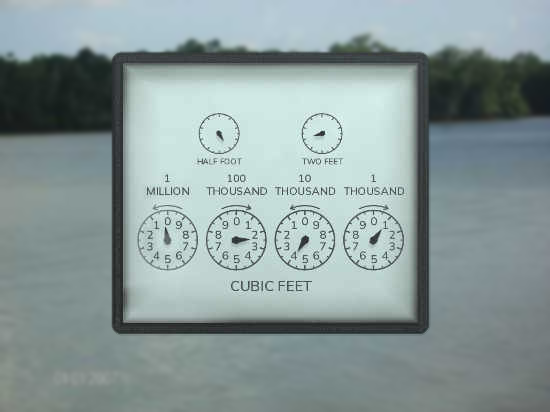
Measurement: 24100 ft³
